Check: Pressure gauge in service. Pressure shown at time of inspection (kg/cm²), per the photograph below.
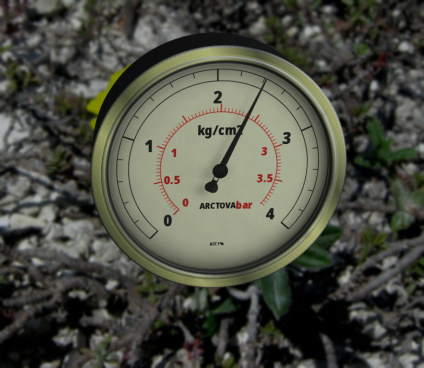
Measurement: 2.4 kg/cm²
